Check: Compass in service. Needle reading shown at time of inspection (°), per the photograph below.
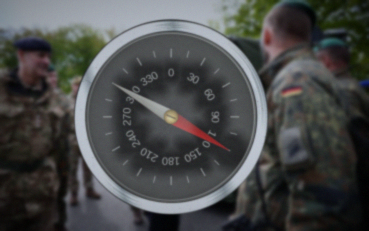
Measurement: 120 °
